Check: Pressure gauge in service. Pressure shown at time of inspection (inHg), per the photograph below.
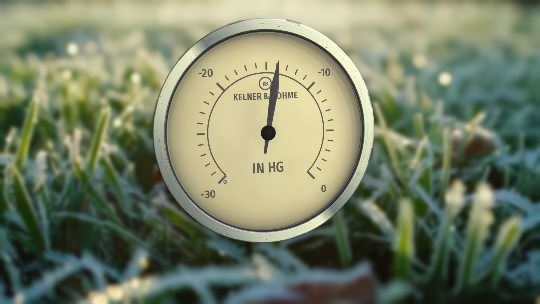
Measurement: -14 inHg
